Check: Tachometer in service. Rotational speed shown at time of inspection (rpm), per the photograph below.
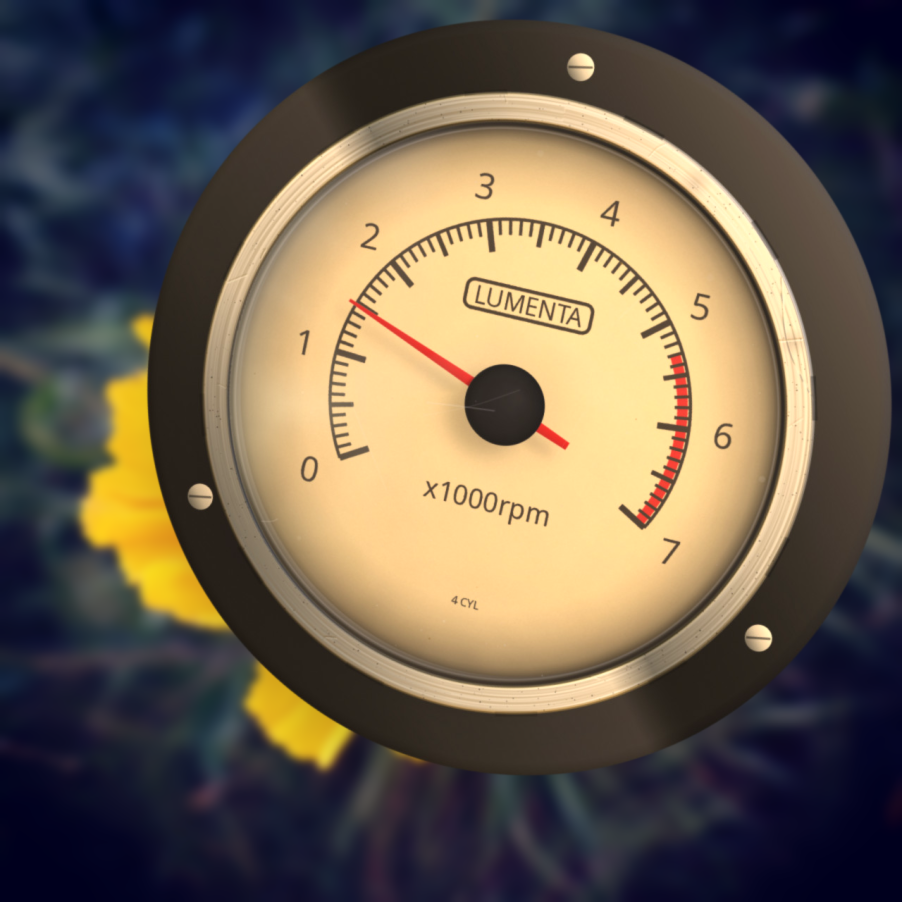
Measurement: 1500 rpm
